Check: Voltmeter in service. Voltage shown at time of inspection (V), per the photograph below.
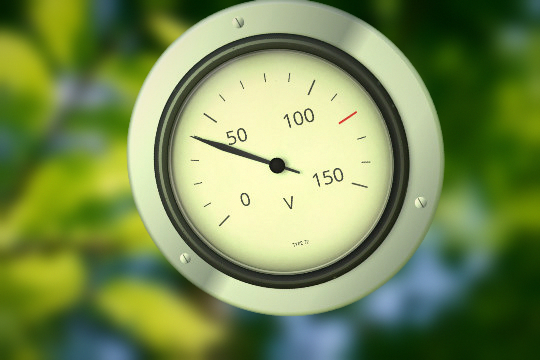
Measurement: 40 V
